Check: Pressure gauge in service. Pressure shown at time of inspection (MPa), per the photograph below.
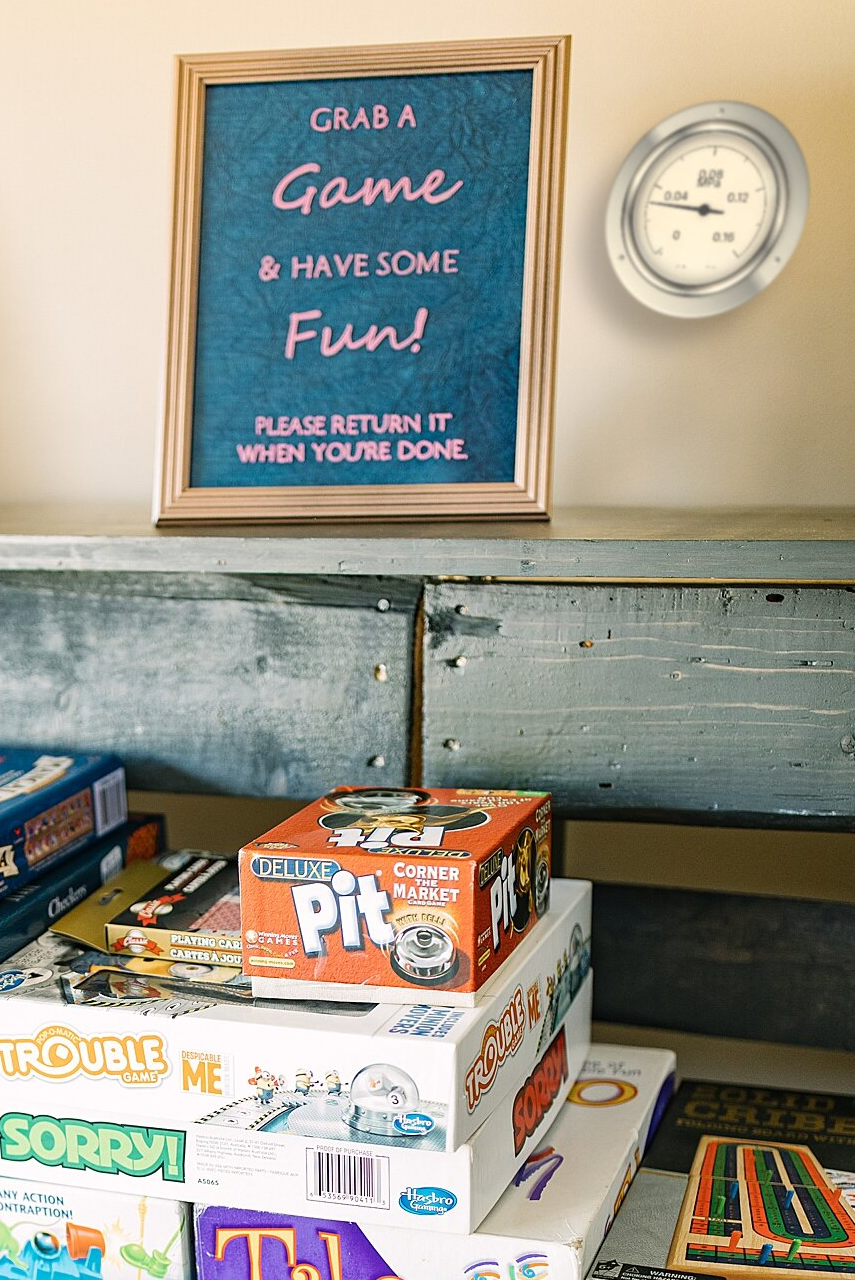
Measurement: 0.03 MPa
